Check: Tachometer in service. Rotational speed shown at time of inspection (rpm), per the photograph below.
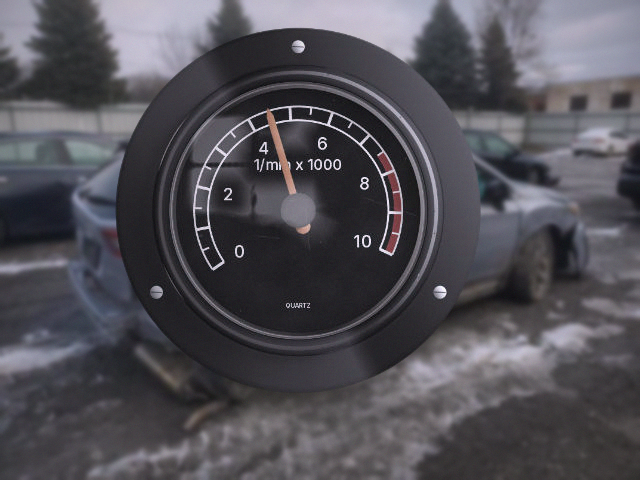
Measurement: 4500 rpm
